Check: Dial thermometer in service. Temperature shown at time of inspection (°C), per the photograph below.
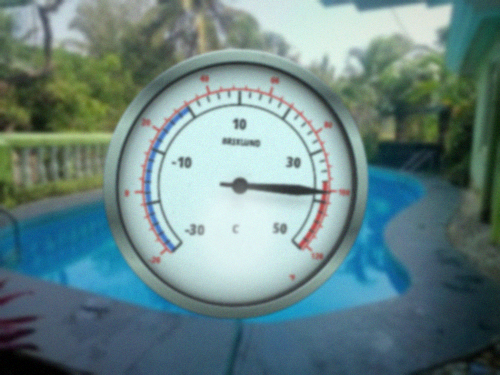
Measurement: 38 °C
